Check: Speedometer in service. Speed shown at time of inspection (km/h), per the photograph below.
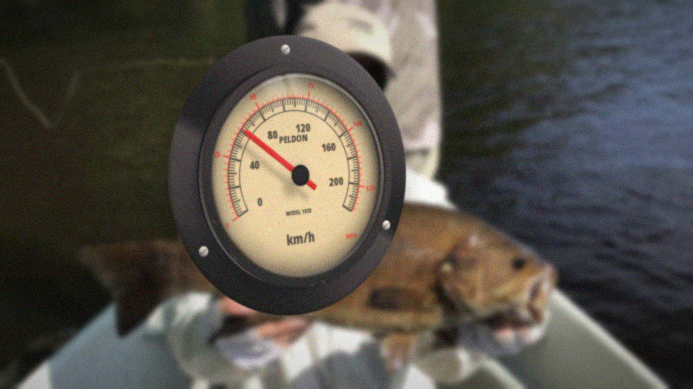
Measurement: 60 km/h
